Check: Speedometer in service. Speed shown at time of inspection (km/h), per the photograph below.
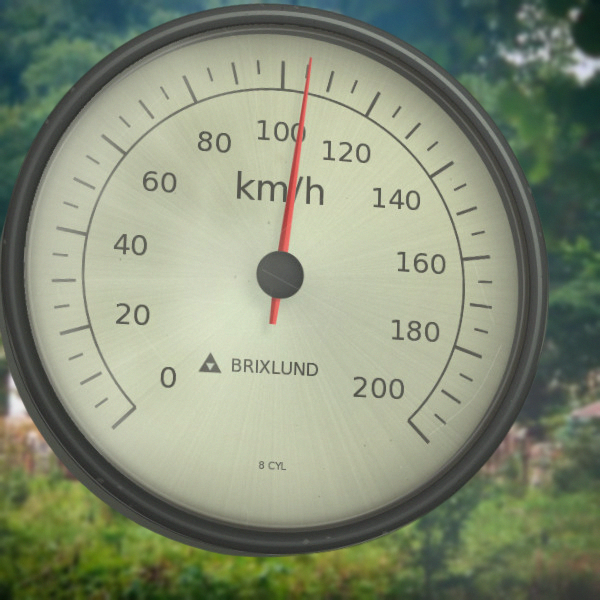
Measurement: 105 km/h
